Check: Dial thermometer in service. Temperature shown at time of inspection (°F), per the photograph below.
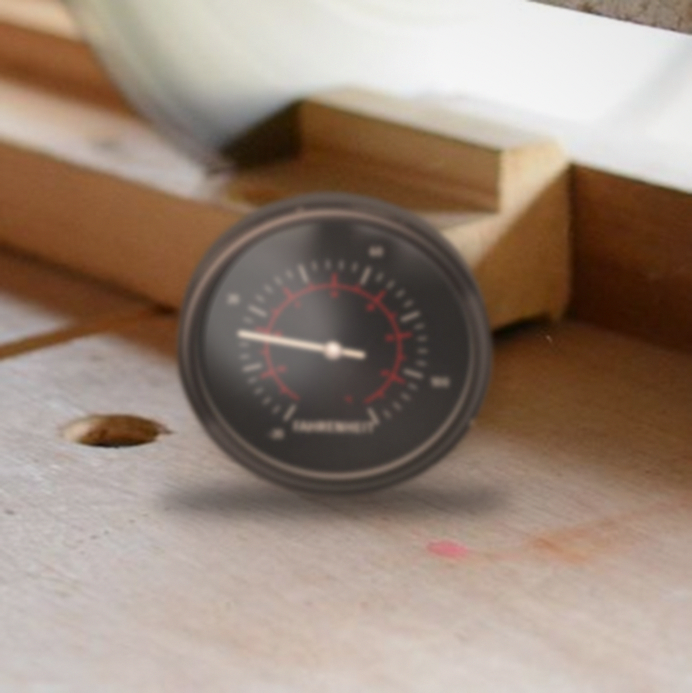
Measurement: 12 °F
